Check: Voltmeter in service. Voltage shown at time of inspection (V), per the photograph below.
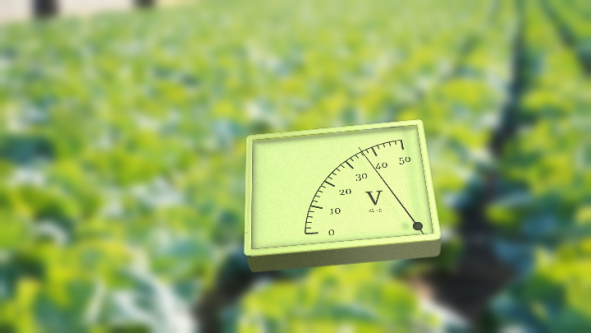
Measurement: 36 V
